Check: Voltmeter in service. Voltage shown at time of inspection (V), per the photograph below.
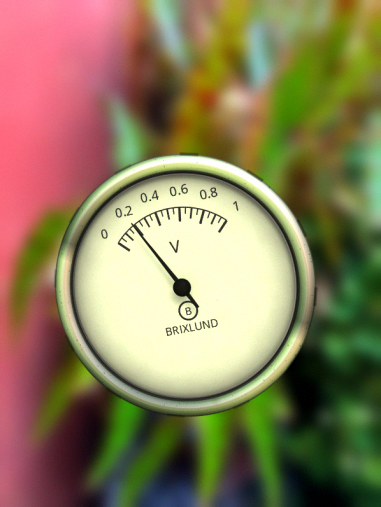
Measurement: 0.2 V
